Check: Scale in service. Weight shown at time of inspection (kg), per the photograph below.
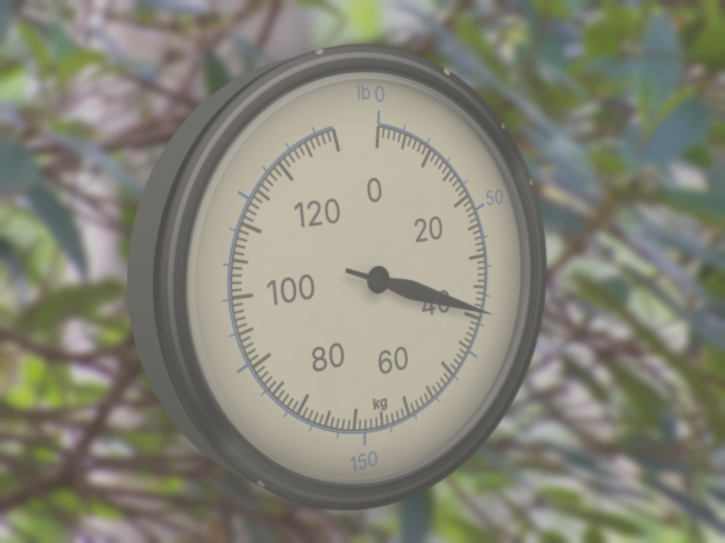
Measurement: 39 kg
